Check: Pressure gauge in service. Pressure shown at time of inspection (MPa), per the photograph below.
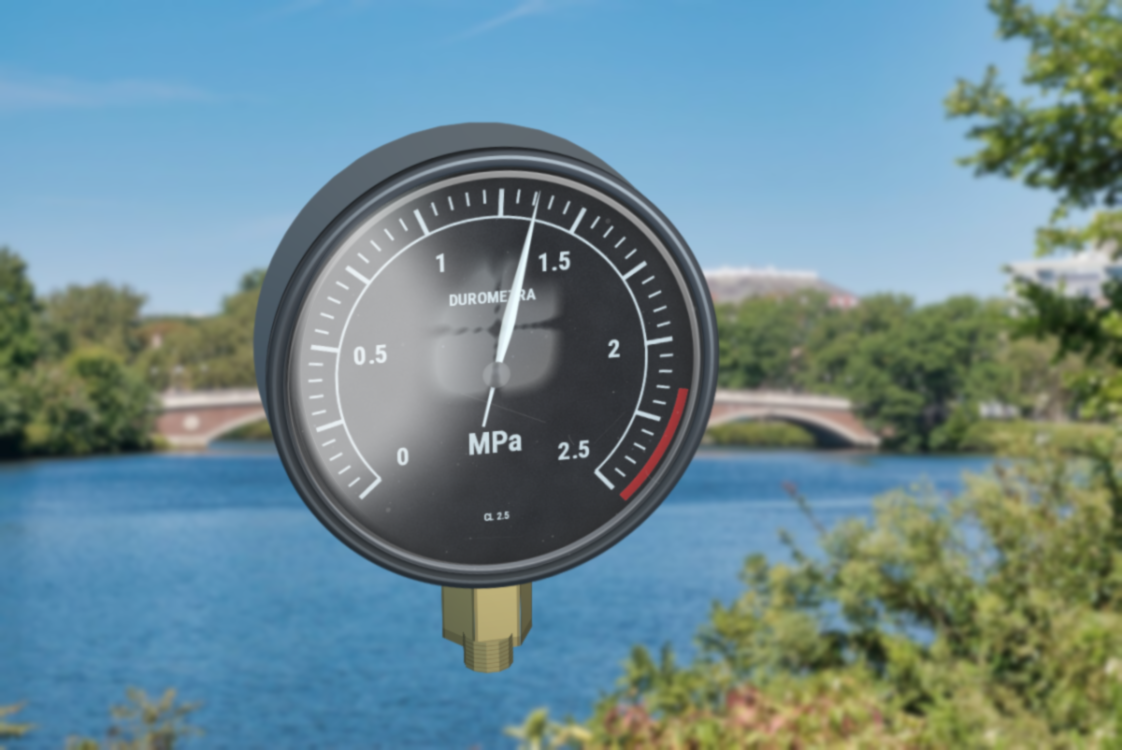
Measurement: 1.35 MPa
